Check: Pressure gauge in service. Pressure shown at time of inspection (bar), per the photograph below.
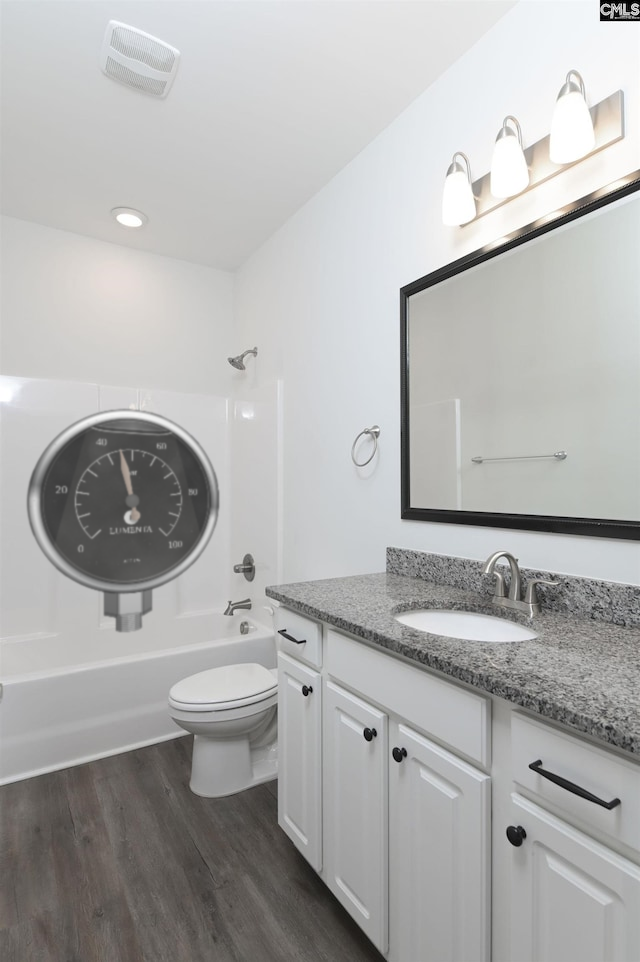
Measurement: 45 bar
